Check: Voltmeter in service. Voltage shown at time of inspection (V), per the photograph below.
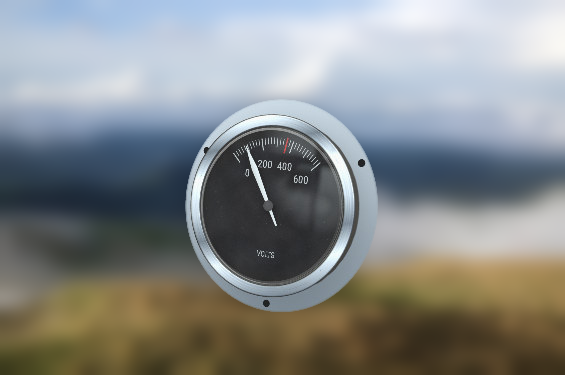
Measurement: 100 V
